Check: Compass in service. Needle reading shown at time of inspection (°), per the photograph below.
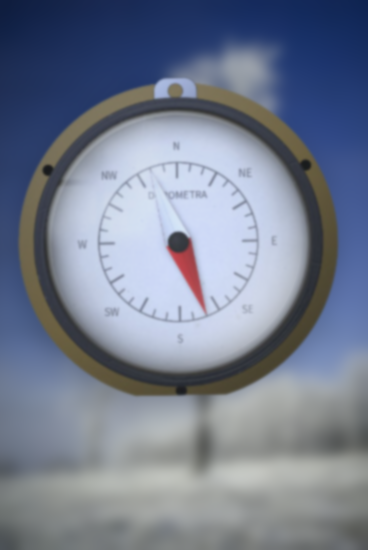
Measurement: 160 °
